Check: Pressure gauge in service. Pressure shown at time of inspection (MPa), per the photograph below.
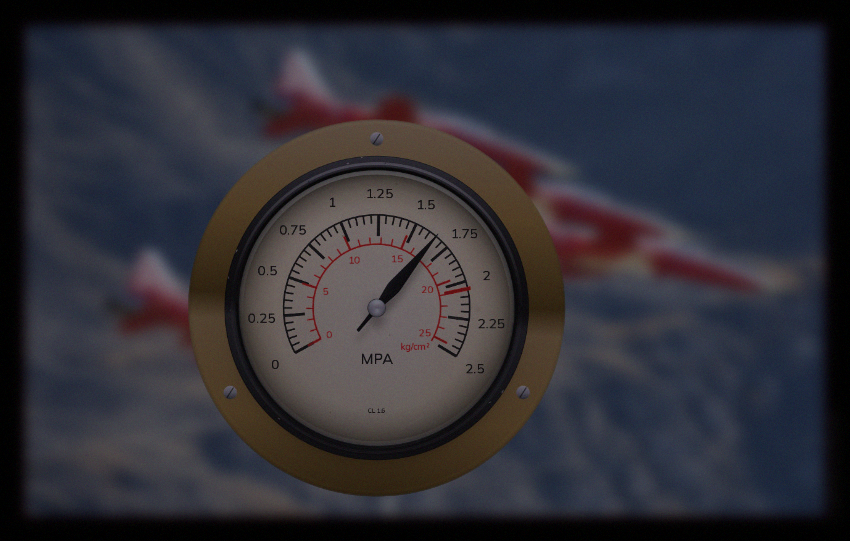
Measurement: 1.65 MPa
